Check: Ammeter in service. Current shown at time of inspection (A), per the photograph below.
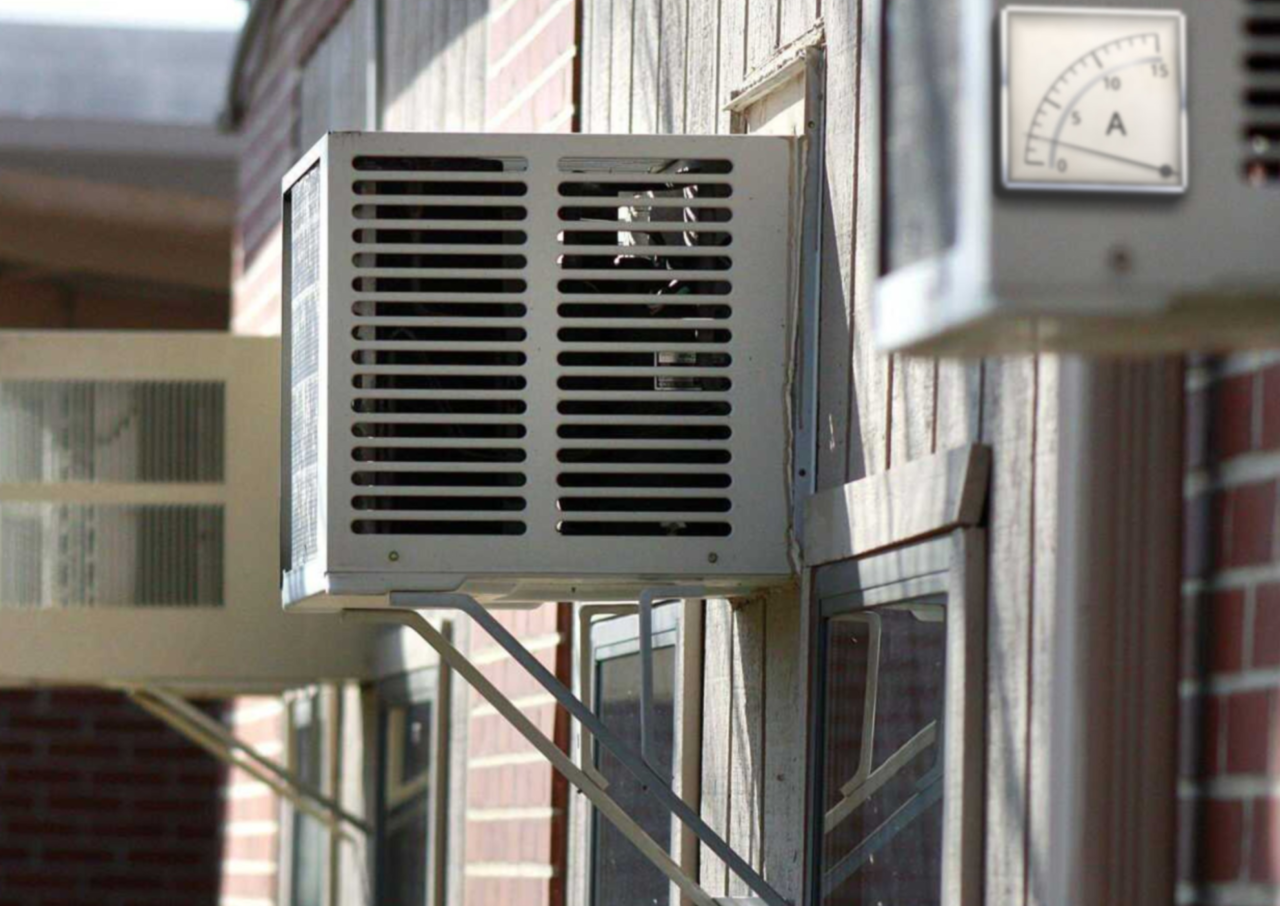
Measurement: 2 A
